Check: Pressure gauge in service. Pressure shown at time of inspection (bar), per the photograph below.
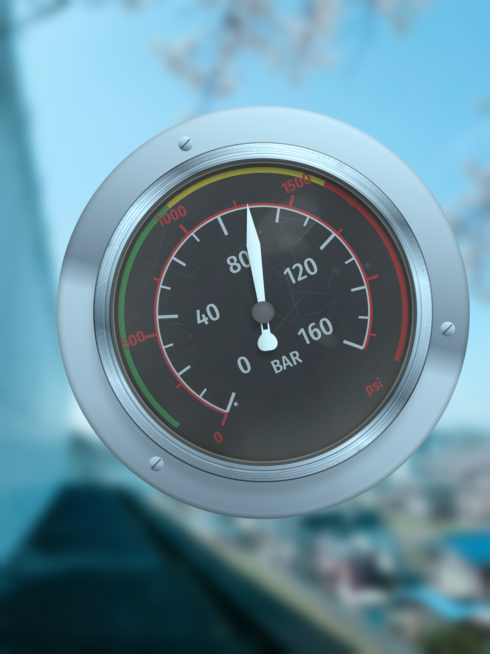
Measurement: 90 bar
